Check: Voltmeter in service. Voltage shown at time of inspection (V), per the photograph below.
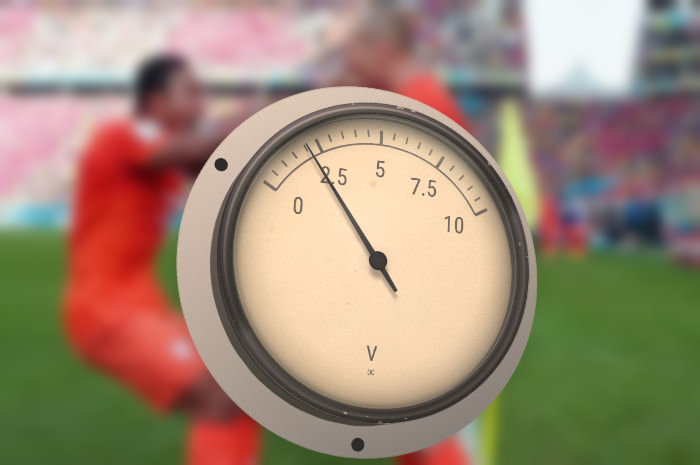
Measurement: 2 V
